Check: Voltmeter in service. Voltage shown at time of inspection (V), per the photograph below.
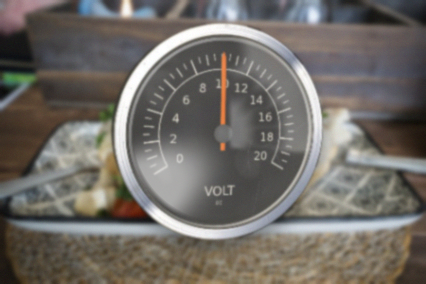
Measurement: 10 V
